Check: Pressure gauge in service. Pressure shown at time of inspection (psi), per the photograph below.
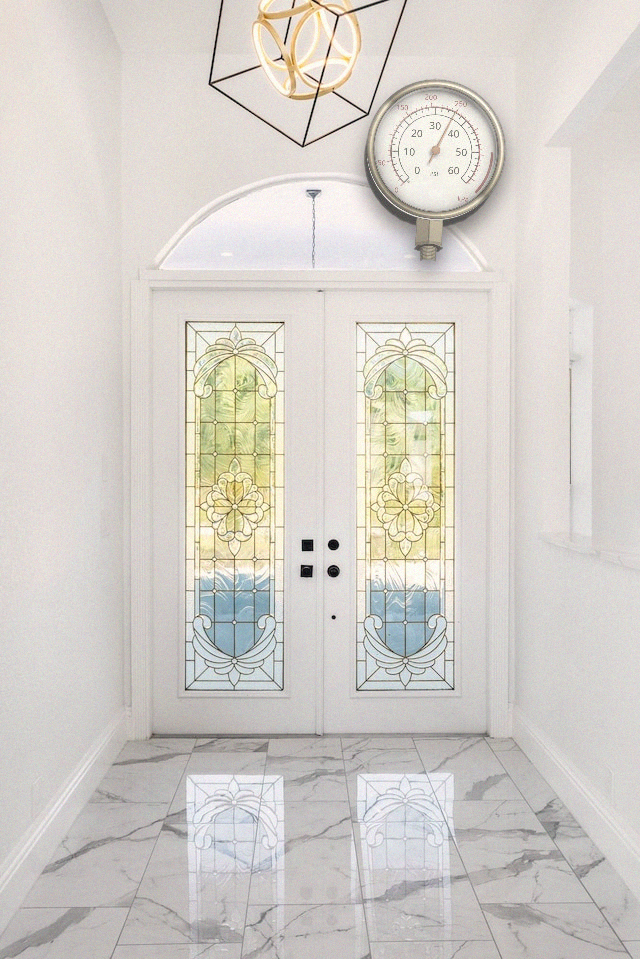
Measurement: 36 psi
